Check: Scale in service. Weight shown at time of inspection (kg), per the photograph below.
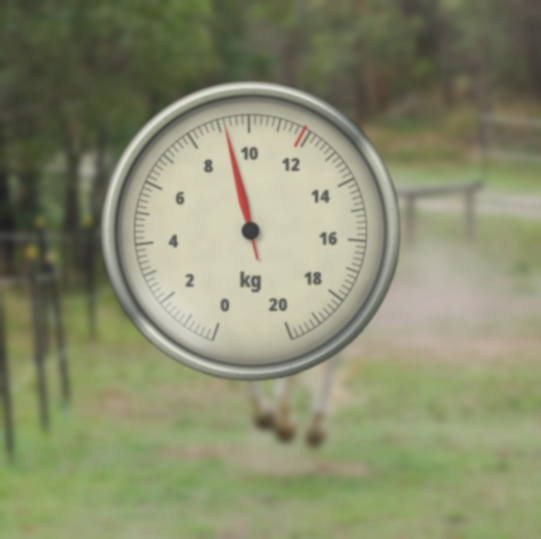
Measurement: 9.2 kg
